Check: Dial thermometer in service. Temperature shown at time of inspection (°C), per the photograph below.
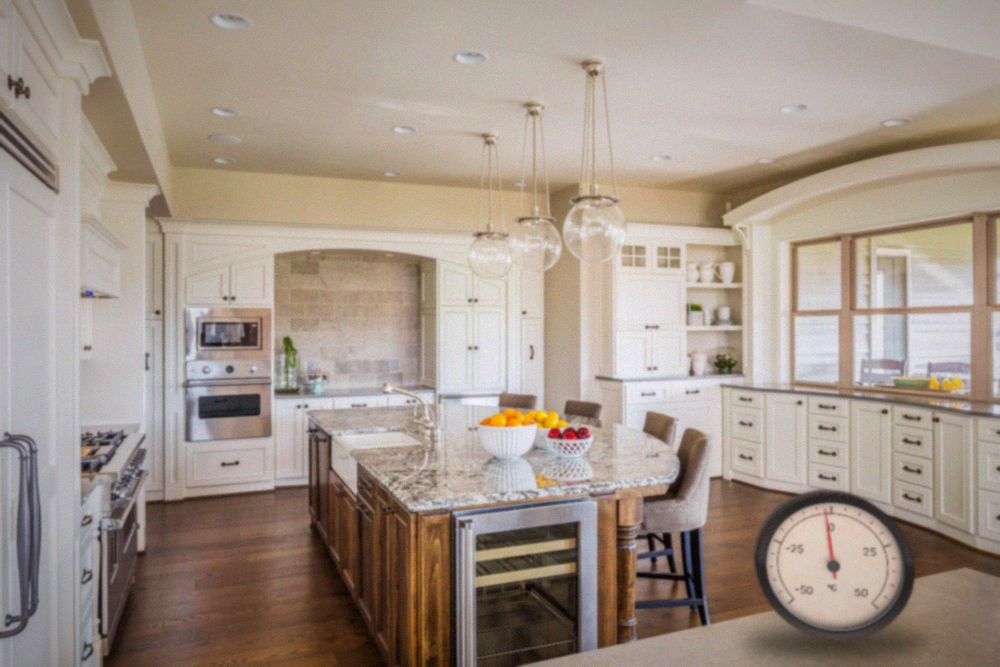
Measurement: -2.5 °C
